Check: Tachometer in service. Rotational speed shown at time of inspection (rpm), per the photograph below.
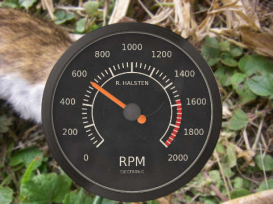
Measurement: 600 rpm
